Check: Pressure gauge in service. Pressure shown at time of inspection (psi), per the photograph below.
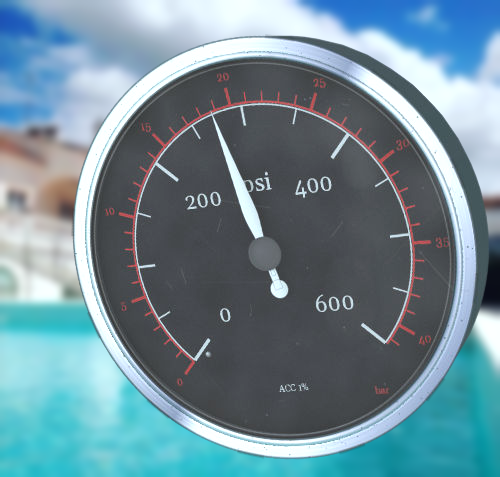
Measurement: 275 psi
